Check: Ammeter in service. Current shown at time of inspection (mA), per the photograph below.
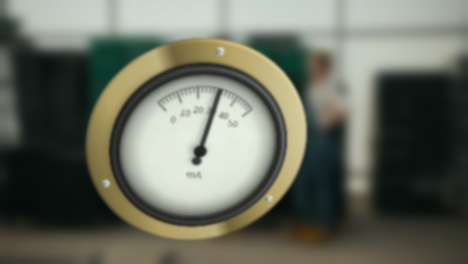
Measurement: 30 mA
